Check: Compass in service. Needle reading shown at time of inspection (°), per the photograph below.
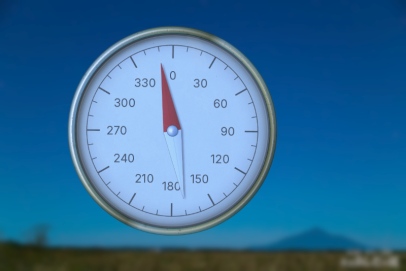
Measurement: 350 °
